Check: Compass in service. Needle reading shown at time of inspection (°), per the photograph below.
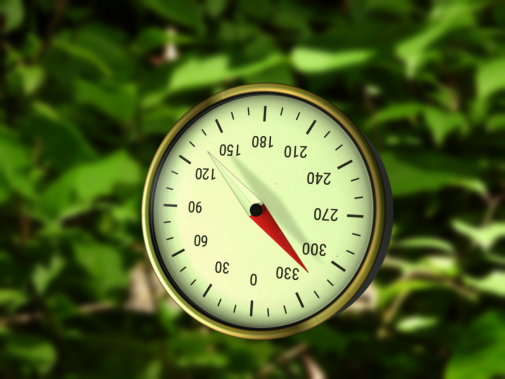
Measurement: 315 °
